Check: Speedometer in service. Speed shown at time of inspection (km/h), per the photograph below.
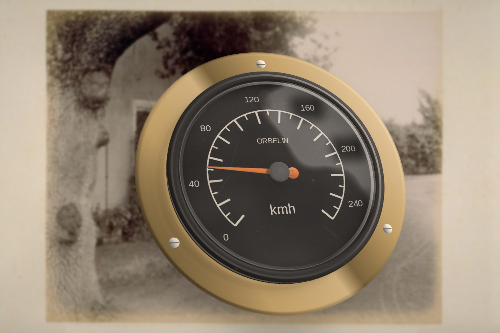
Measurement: 50 km/h
